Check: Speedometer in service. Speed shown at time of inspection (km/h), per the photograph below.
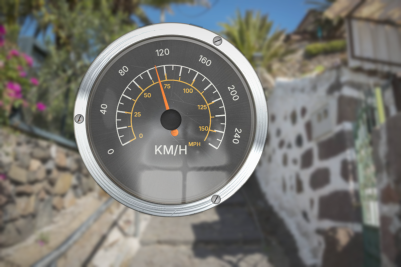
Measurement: 110 km/h
